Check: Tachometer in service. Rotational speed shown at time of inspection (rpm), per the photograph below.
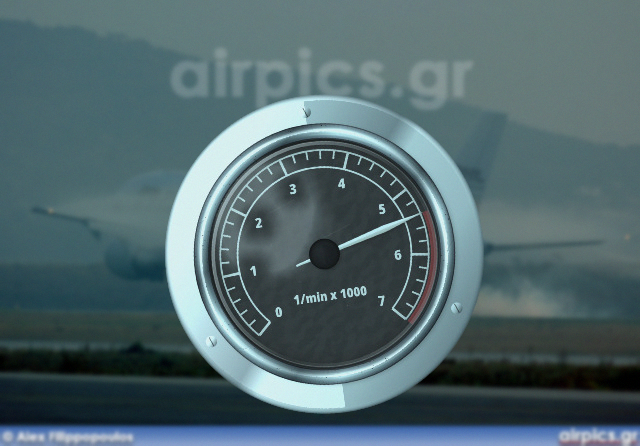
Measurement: 5400 rpm
